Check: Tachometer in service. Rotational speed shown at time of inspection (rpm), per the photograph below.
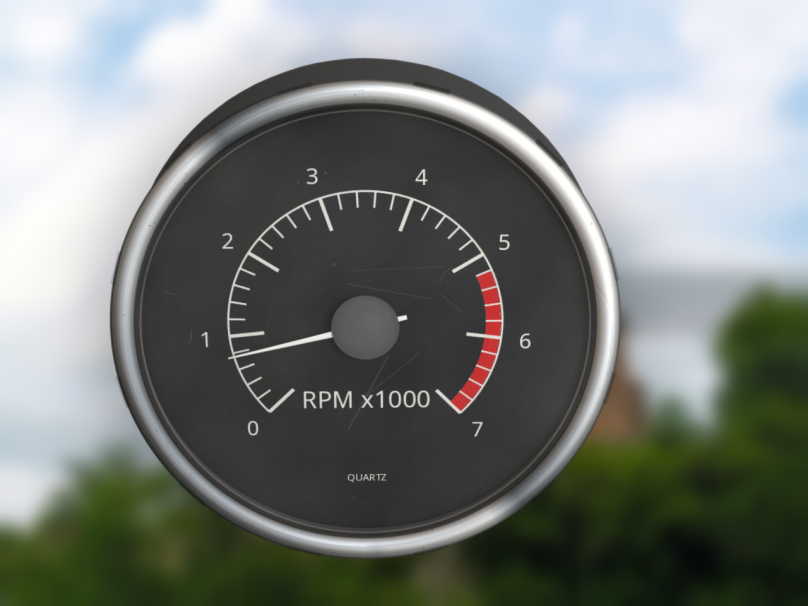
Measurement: 800 rpm
